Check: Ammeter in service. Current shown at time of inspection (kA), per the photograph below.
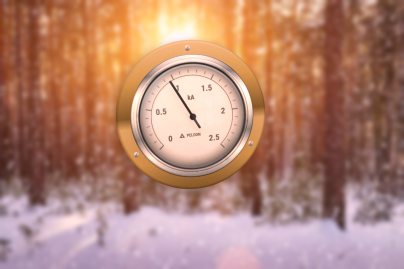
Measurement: 0.95 kA
